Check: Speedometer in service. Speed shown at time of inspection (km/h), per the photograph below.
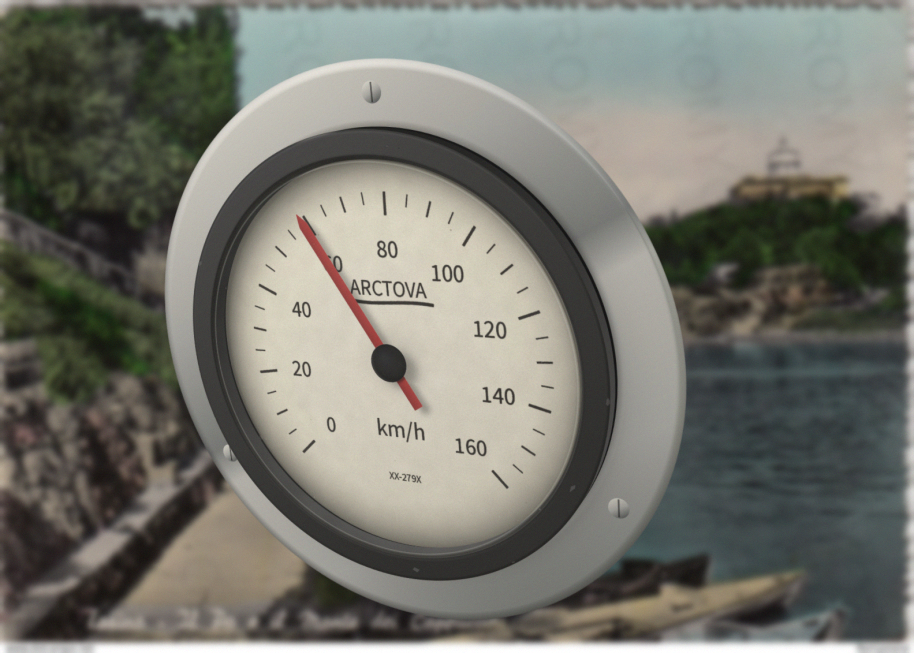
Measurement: 60 km/h
